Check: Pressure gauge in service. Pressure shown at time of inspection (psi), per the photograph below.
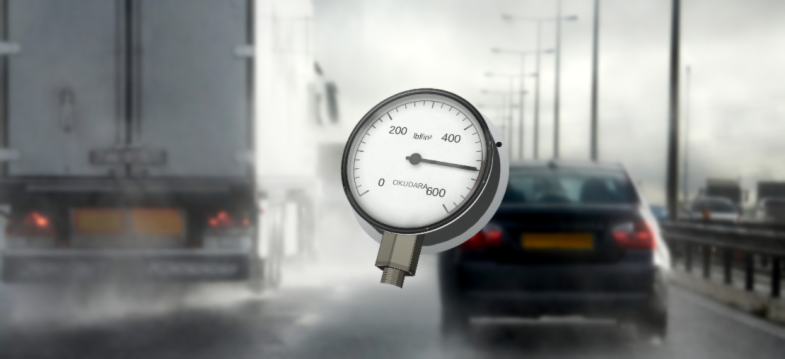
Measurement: 500 psi
